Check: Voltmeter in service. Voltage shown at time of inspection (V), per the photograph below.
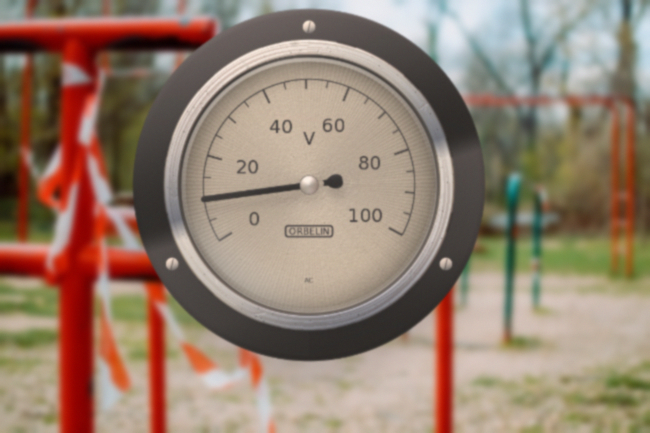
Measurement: 10 V
